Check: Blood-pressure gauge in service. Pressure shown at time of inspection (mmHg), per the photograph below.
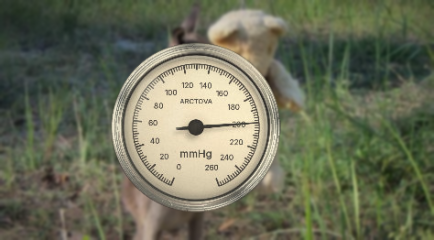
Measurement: 200 mmHg
